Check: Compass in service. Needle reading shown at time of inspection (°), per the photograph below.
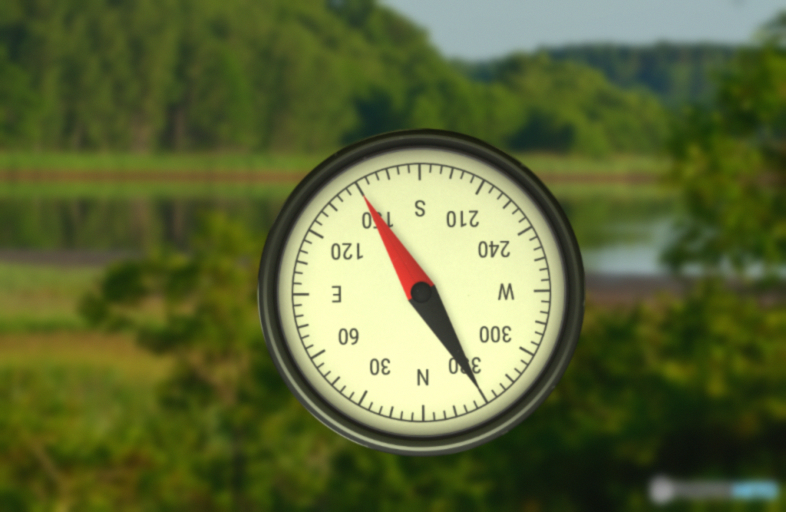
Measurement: 150 °
